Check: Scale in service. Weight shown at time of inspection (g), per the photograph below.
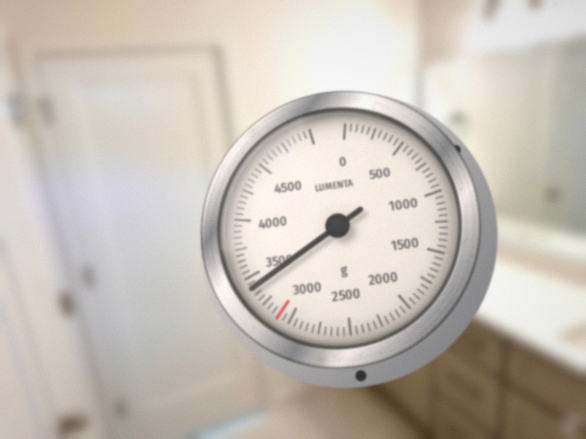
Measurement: 3400 g
